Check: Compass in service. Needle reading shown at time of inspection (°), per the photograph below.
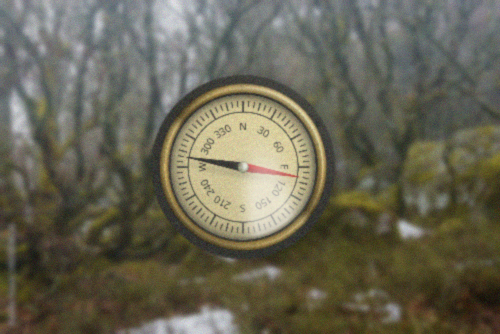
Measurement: 100 °
